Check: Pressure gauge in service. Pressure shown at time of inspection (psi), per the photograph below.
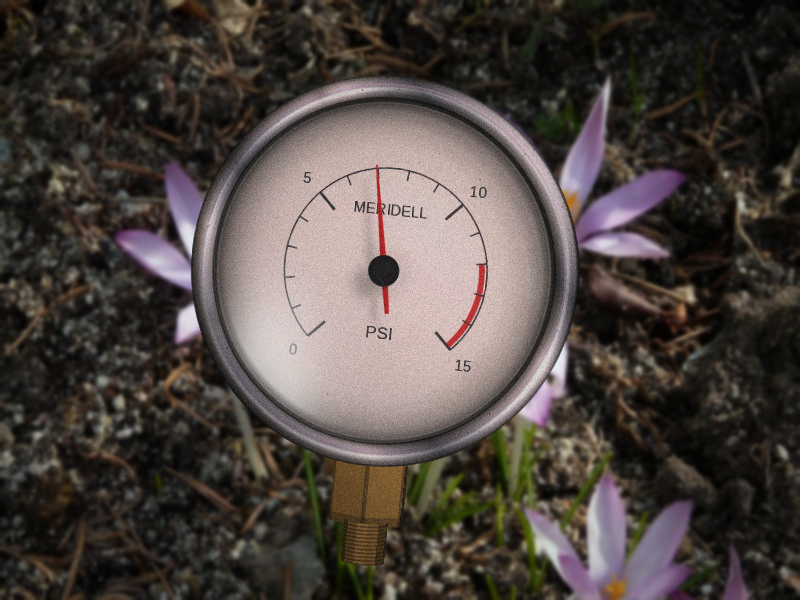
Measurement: 7 psi
